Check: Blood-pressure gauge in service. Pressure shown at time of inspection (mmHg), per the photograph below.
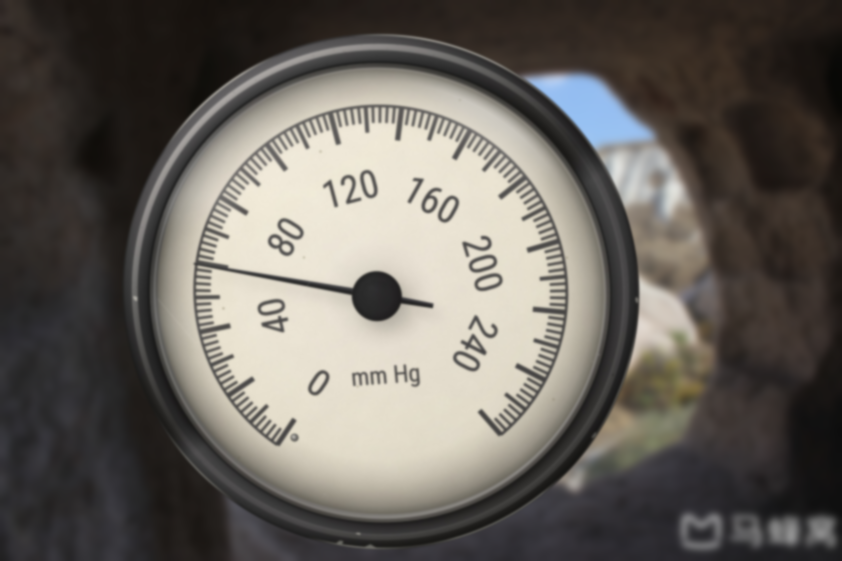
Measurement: 60 mmHg
